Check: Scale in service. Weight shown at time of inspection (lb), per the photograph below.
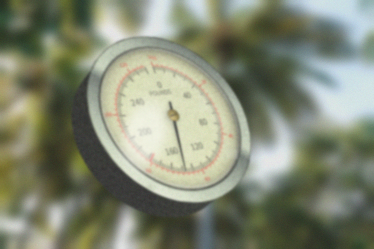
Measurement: 150 lb
